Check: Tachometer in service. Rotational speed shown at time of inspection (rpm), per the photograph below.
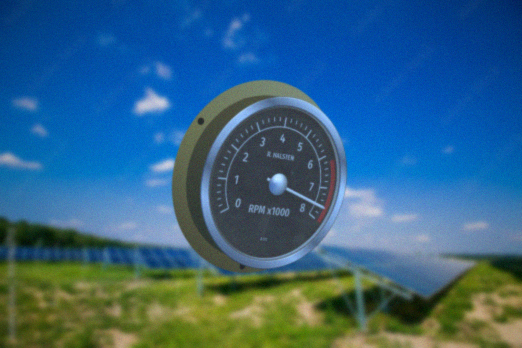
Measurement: 7600 rpm
